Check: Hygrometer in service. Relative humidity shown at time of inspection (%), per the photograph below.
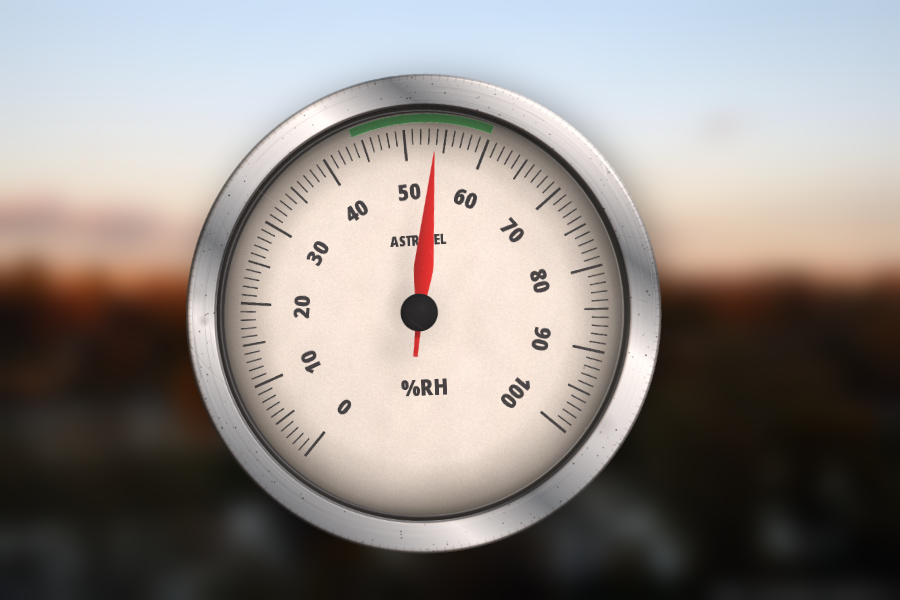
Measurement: 54 %
